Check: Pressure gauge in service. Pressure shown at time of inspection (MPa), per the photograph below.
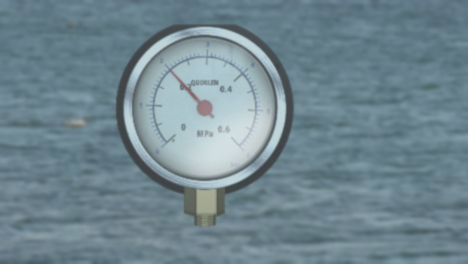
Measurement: 0.2 MPa
